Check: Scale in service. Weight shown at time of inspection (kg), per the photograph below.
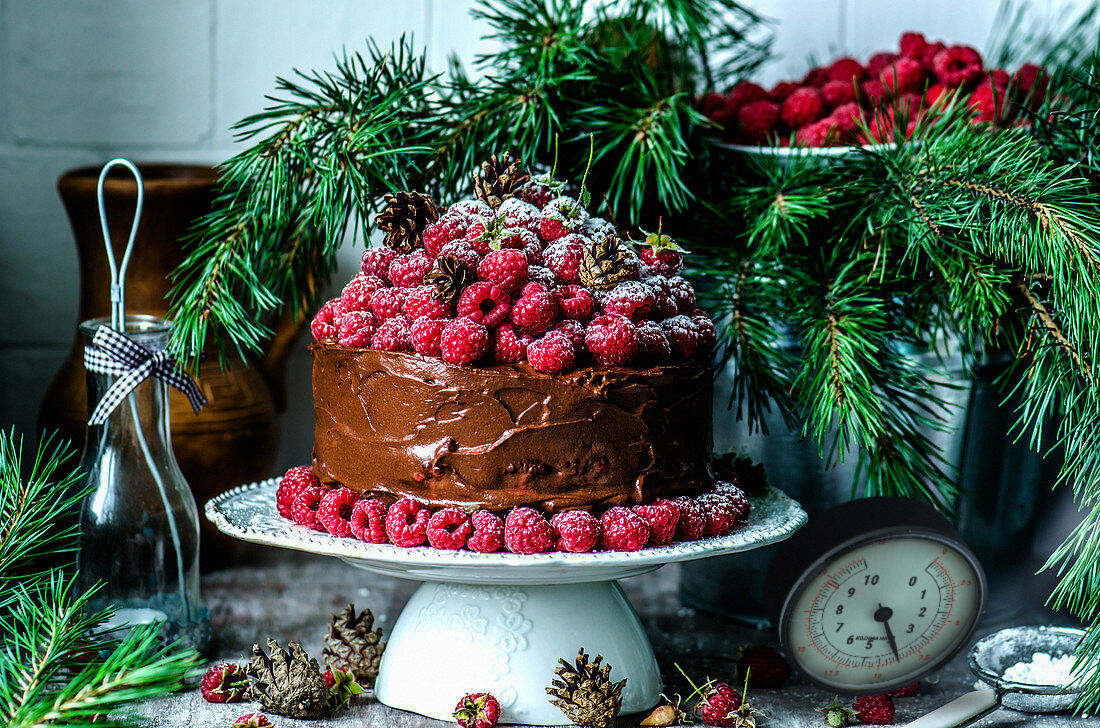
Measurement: 4 kg
